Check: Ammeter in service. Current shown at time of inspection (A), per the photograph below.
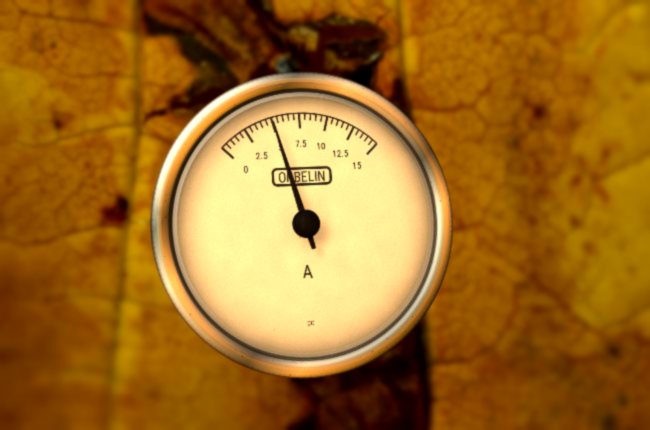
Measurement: 5 A
